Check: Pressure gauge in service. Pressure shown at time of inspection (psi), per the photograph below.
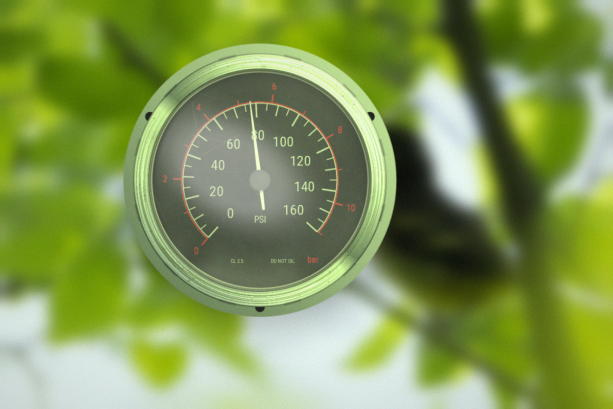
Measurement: 77.5 psi
